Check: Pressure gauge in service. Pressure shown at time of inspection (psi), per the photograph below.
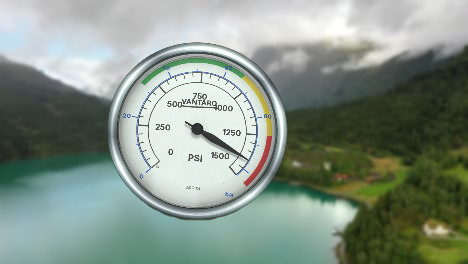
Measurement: 1400 psi
